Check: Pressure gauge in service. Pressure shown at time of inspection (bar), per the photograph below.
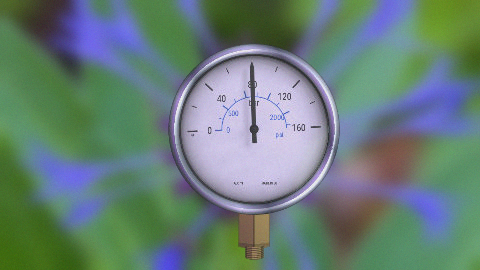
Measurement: 80 bar
